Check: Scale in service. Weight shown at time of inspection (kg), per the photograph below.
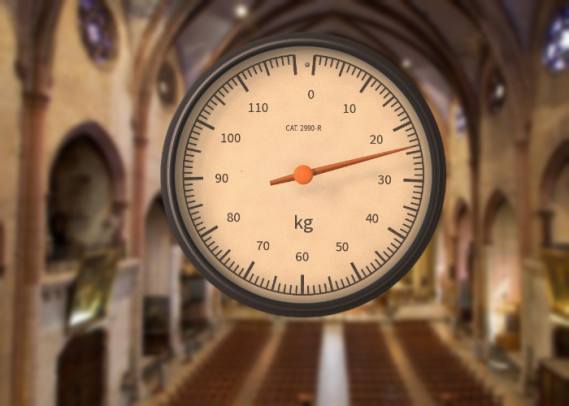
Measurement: 24 kg
